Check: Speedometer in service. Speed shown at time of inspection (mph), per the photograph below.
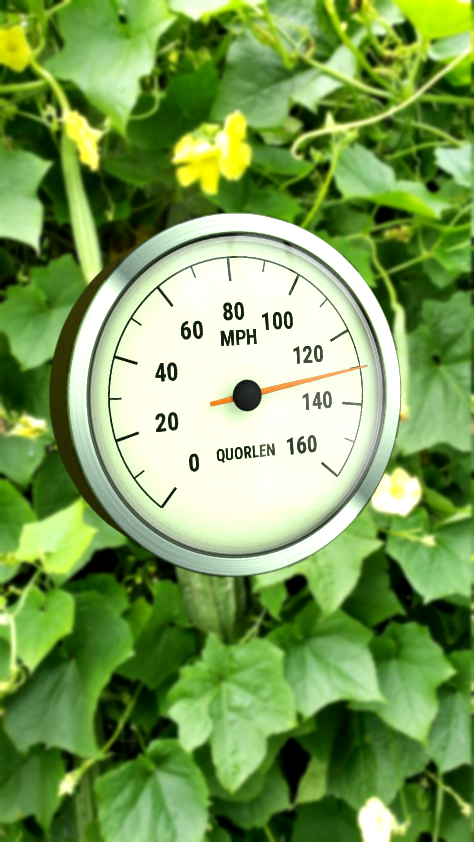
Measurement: 130 mph
